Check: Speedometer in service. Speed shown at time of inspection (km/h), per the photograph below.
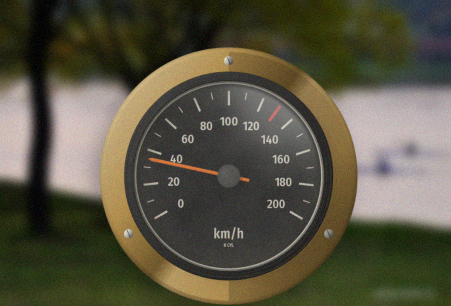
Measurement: 35 km/h
